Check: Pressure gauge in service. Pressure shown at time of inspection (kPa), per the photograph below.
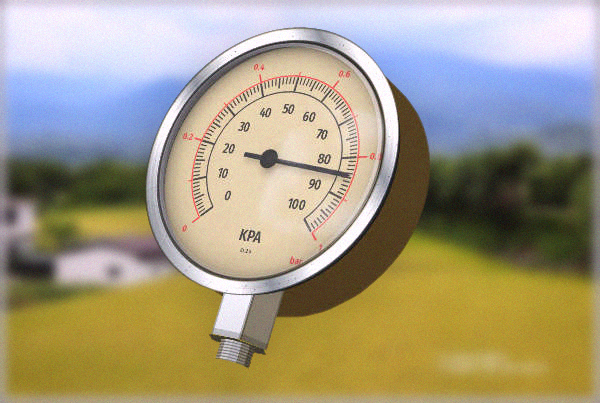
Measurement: 85 kPa
